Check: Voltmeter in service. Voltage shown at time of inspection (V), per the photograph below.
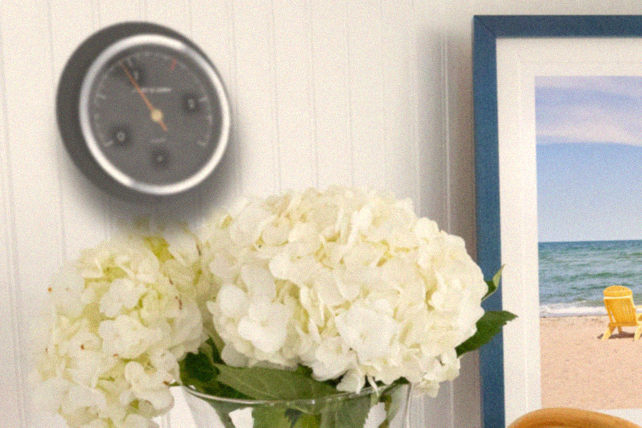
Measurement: 0.9 V
